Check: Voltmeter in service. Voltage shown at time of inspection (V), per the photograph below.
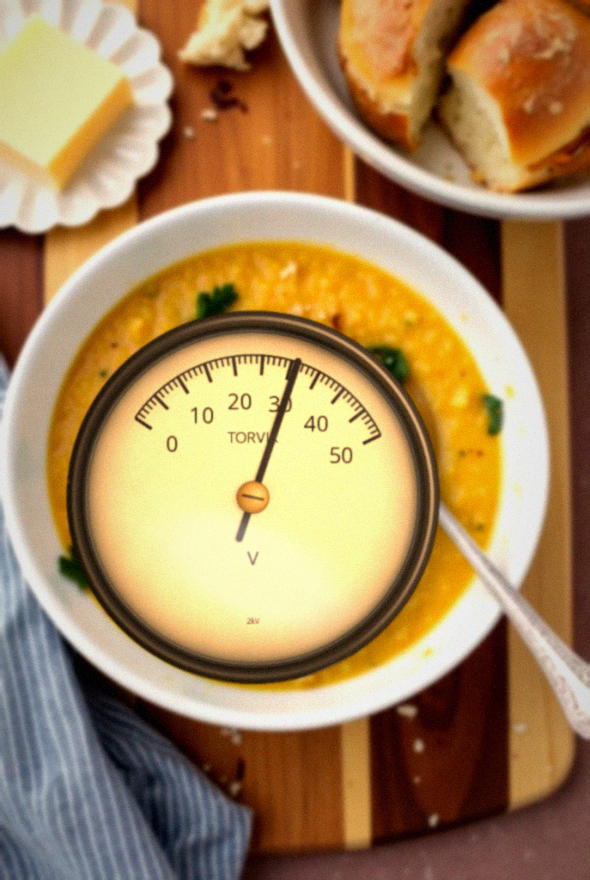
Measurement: 31 V
